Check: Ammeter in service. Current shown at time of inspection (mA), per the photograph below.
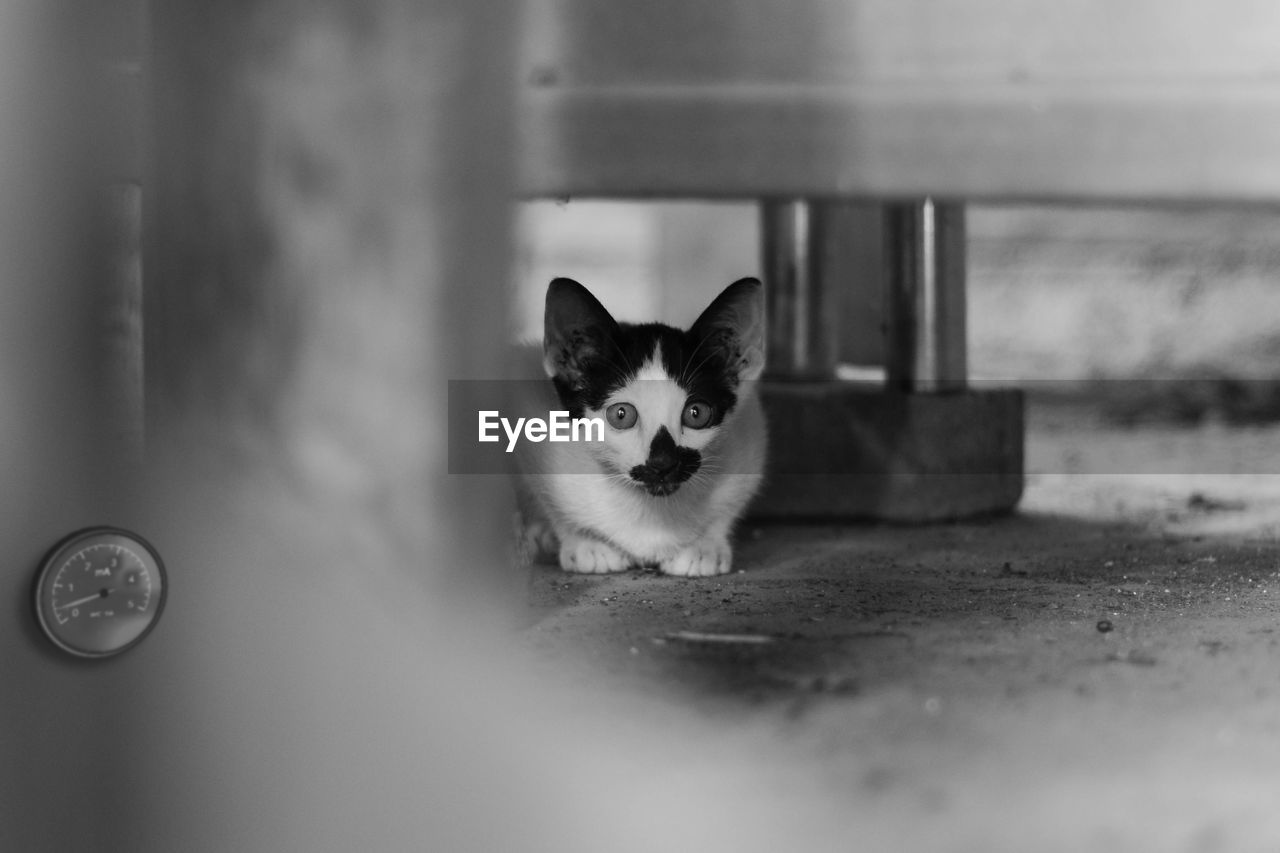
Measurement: 0.4 mA
